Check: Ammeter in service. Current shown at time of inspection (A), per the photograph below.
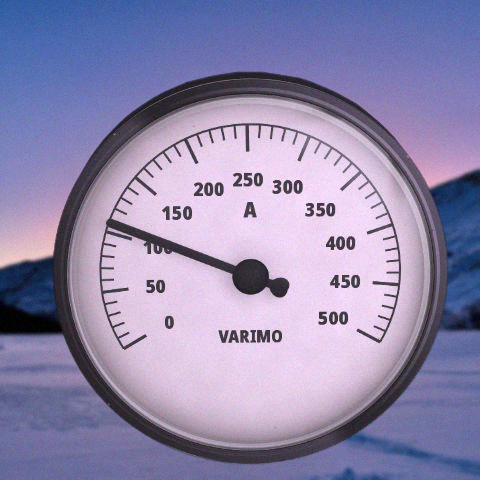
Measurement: 110 A
